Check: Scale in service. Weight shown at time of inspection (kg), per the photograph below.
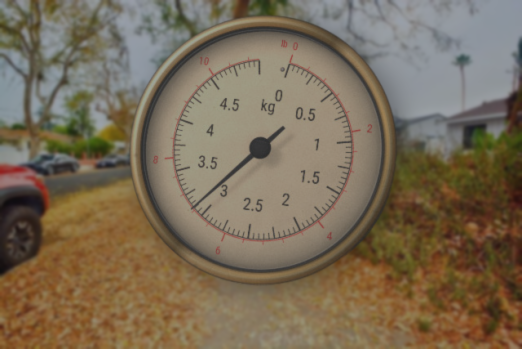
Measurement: 3.1 kg
